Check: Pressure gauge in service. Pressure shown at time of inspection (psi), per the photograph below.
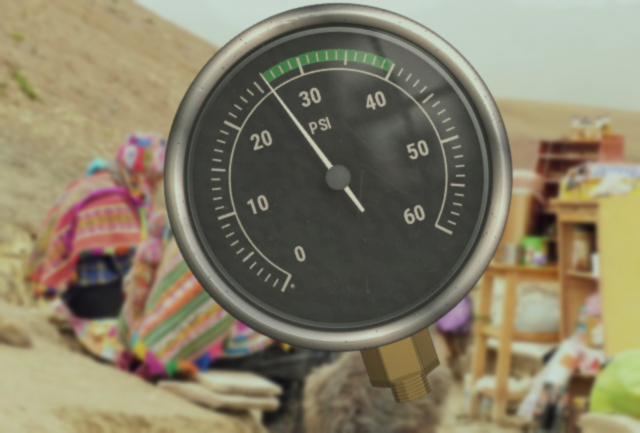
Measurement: 26 psi
